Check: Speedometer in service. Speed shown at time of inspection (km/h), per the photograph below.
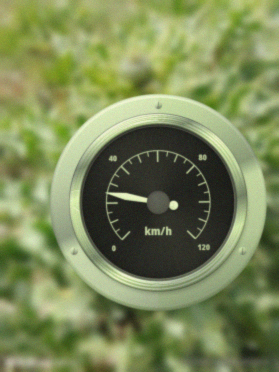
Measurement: 25 km/h
